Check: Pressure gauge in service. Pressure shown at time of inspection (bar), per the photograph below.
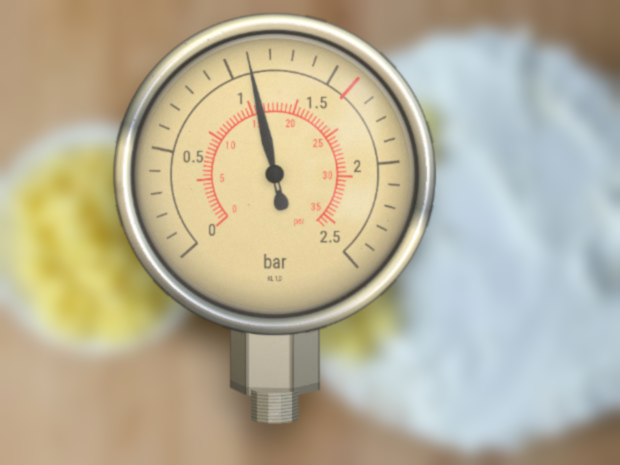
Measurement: 1.1 bar
